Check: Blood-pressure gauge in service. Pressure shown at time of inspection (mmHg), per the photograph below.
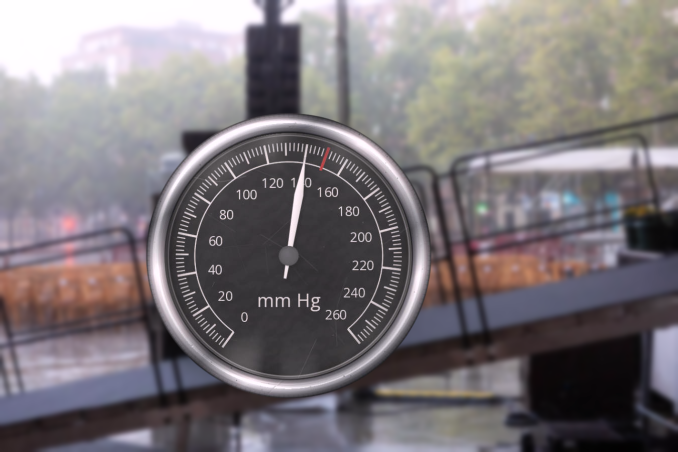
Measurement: 140 mmHg
